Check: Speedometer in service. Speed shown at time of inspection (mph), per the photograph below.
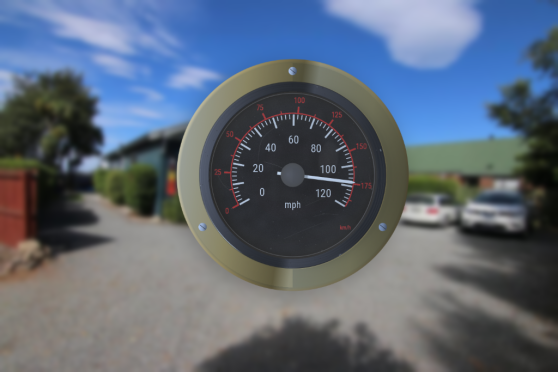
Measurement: 108 mph
